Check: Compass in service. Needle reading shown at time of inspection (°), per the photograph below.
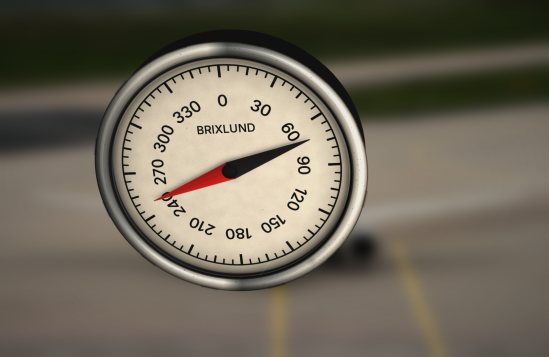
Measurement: 250 °
